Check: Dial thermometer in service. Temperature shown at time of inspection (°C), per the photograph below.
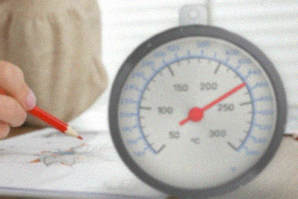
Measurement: 230 °C
